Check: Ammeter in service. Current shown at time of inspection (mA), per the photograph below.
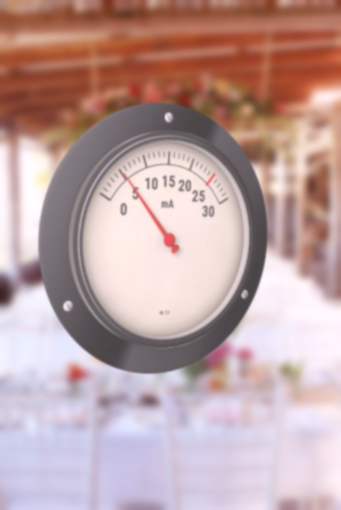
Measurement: 5 mA
